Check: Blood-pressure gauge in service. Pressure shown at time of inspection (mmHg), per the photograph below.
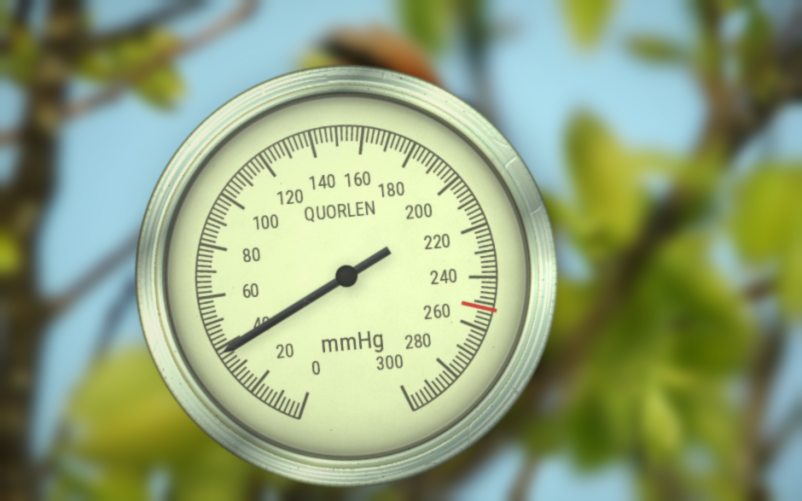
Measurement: 38 mmHg
